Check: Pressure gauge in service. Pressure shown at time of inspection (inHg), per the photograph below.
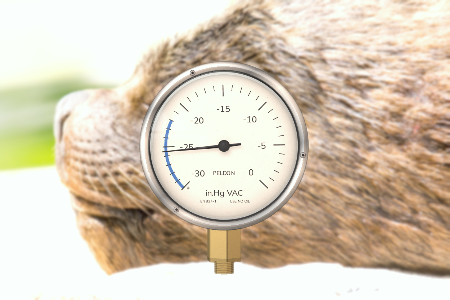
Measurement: -25.5 inHg
